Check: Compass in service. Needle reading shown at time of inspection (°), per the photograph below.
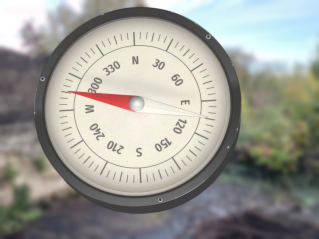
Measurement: 285 °
